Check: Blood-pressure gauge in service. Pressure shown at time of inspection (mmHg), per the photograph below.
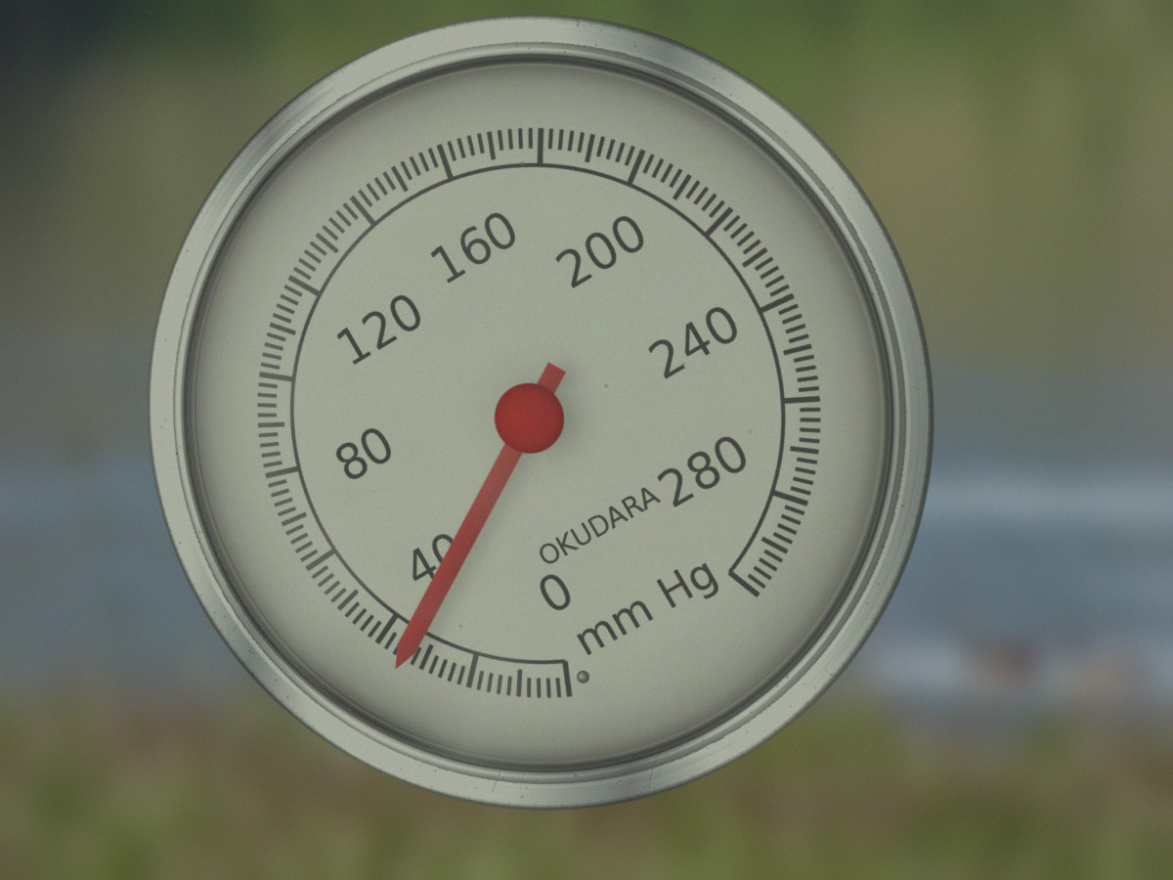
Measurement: 34 mmHg
